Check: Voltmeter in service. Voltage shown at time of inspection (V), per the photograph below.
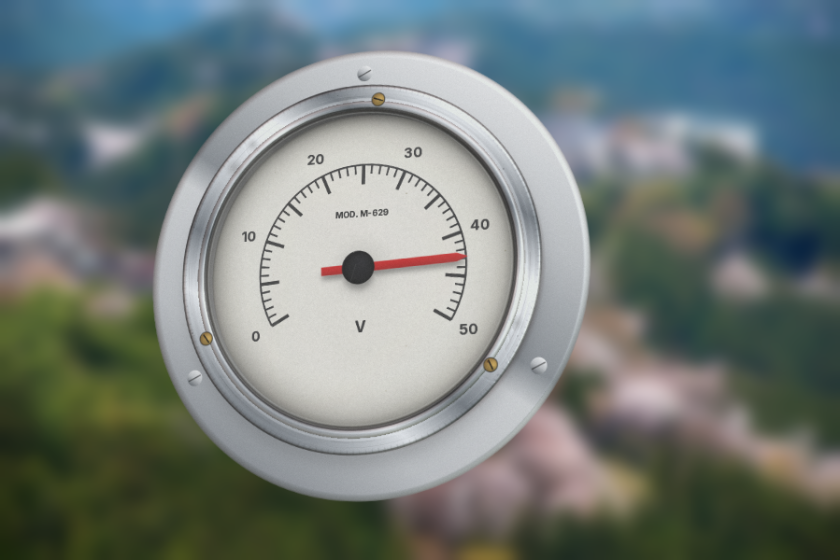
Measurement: 43 V
